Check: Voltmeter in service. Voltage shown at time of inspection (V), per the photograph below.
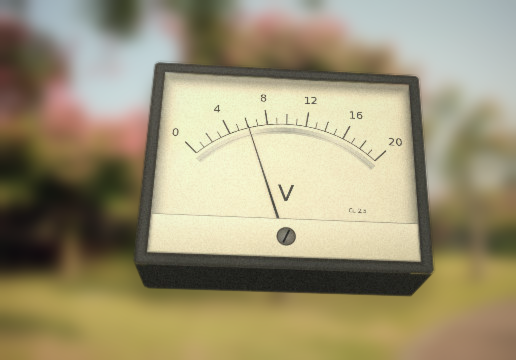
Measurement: 6 V
